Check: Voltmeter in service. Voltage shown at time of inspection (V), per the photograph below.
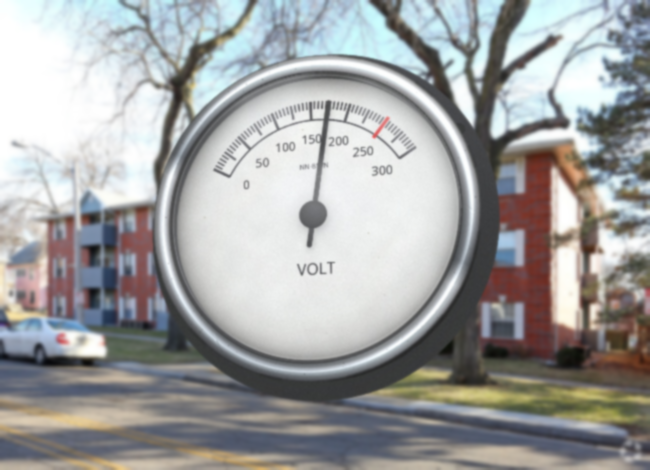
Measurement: 175 V
